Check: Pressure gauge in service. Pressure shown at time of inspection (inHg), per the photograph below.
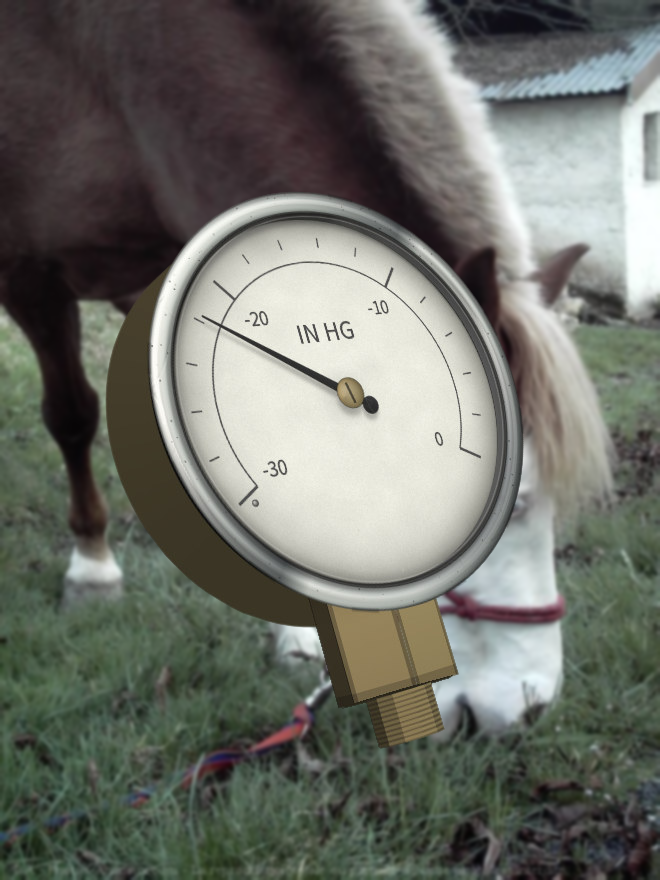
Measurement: -22 inHg
